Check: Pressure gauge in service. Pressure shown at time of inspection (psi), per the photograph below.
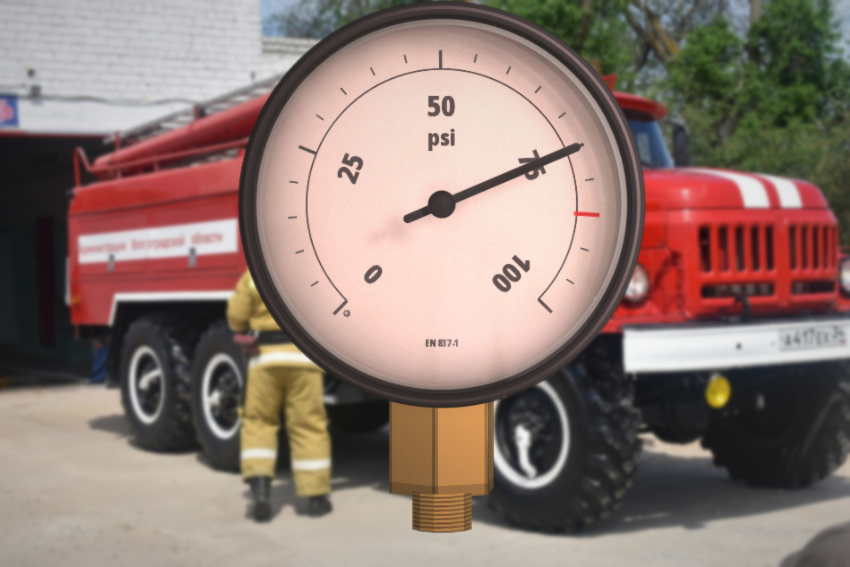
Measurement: 75 psi
